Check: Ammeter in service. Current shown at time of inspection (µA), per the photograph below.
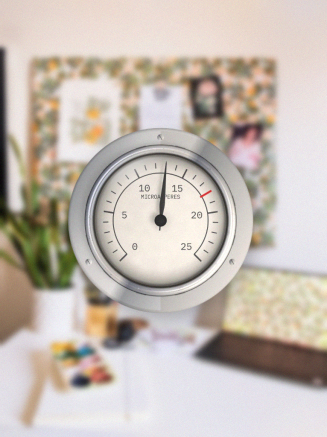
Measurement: 13 µA
